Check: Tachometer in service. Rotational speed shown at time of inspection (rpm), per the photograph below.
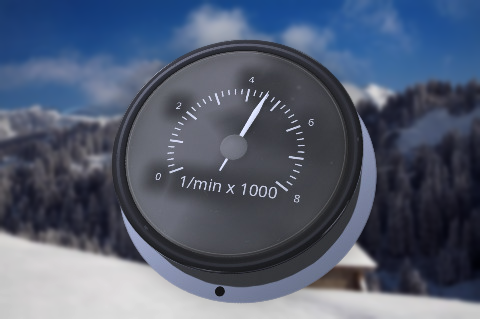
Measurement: 4600 rpm
